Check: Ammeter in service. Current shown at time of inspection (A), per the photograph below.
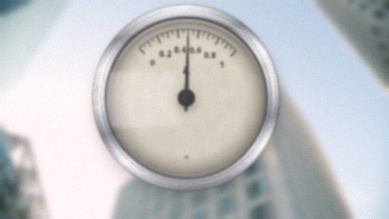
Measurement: 0.5 A
